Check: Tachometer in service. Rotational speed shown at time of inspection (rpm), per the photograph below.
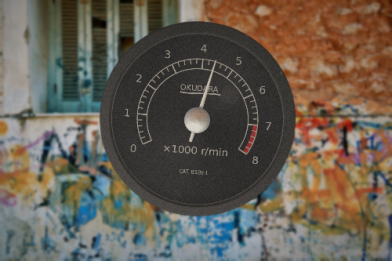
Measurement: 4400 rpm
